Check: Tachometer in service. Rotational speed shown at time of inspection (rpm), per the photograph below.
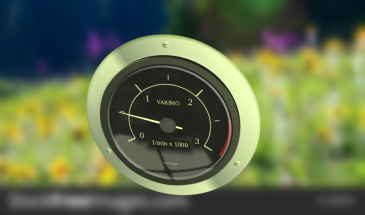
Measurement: 500 rpm
